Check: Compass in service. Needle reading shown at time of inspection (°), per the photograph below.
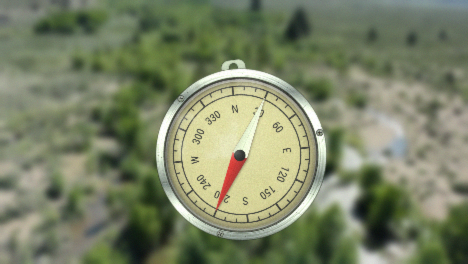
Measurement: 210 °
